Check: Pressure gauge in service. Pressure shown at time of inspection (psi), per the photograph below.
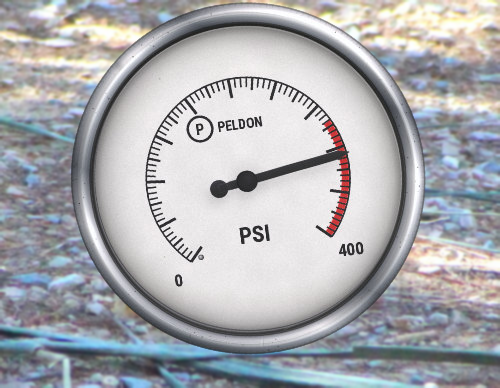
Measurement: 325 psi
